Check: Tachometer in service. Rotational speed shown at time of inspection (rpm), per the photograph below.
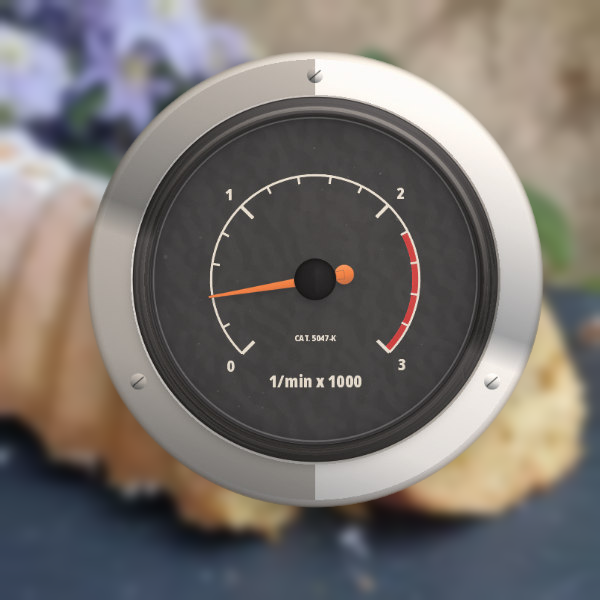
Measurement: 400 rpm
